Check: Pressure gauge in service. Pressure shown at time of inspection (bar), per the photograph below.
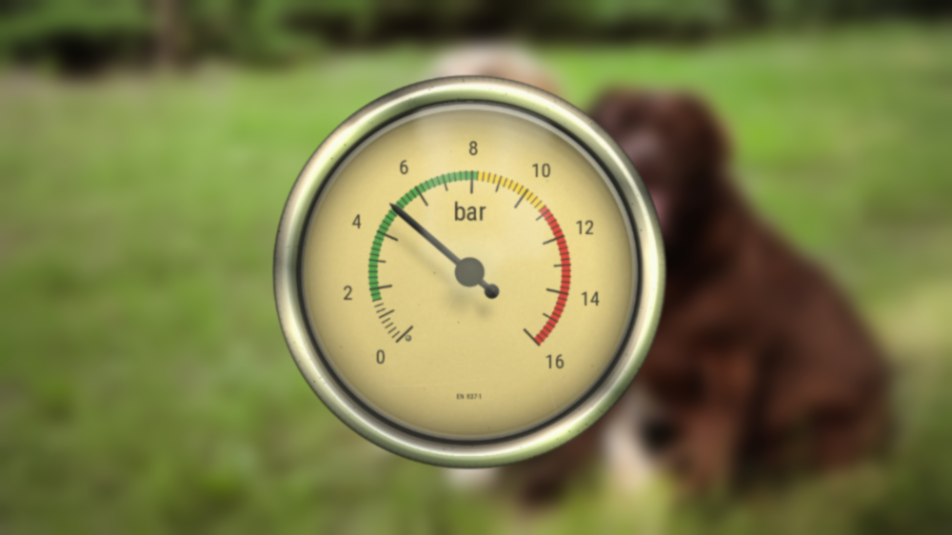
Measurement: 5 bar
